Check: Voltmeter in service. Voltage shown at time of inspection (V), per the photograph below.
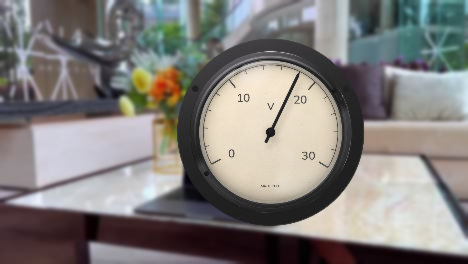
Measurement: 18 V
